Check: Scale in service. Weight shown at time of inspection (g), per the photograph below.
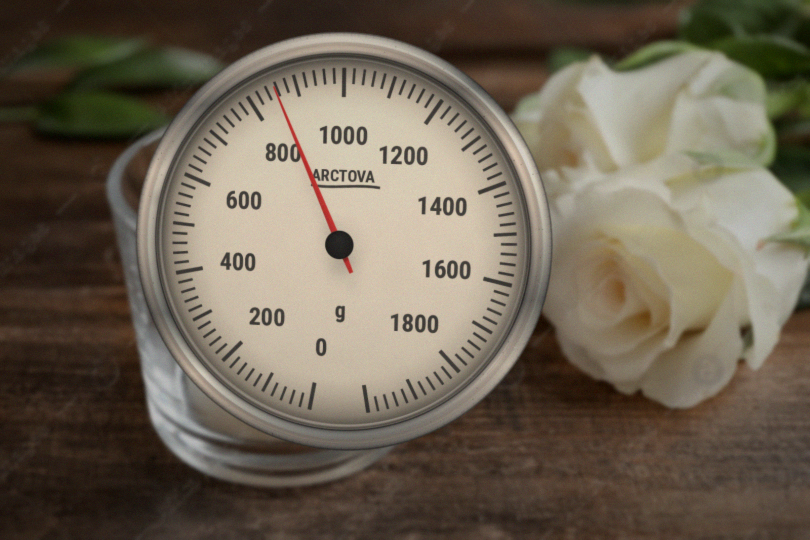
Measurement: 860 g
